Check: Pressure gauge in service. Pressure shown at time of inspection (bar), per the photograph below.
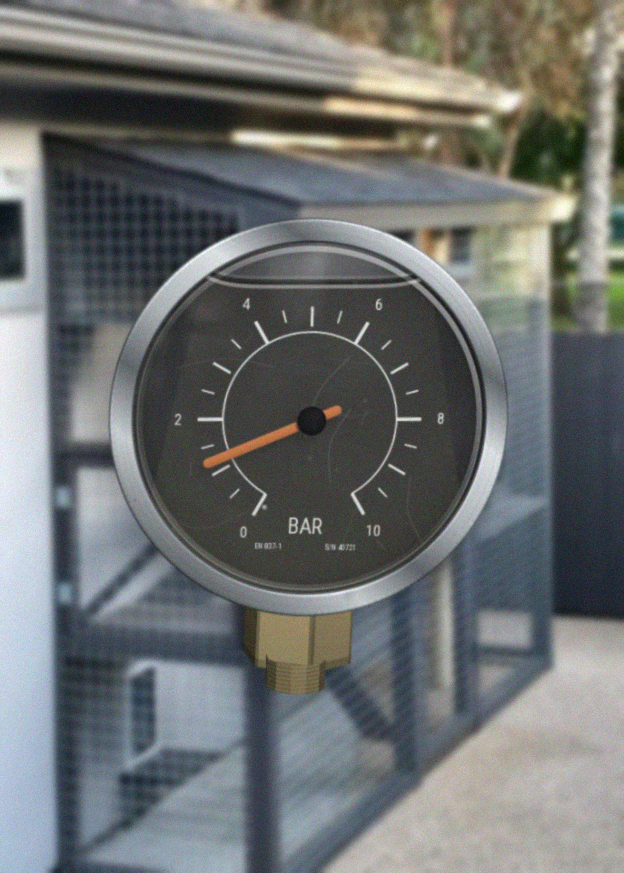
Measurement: 1.25 bar
